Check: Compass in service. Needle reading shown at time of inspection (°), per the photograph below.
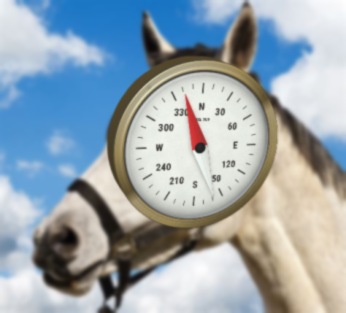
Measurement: 340 °
